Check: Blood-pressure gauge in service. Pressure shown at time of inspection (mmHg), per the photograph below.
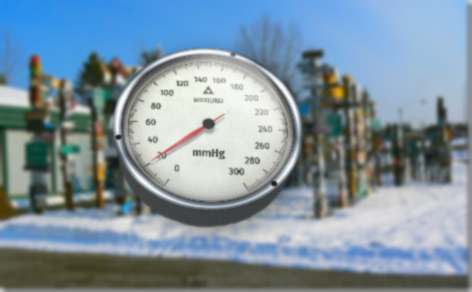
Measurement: 20 mmHg
